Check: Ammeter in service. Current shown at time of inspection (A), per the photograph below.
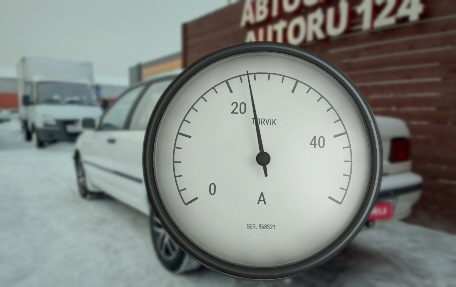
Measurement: 23 A
